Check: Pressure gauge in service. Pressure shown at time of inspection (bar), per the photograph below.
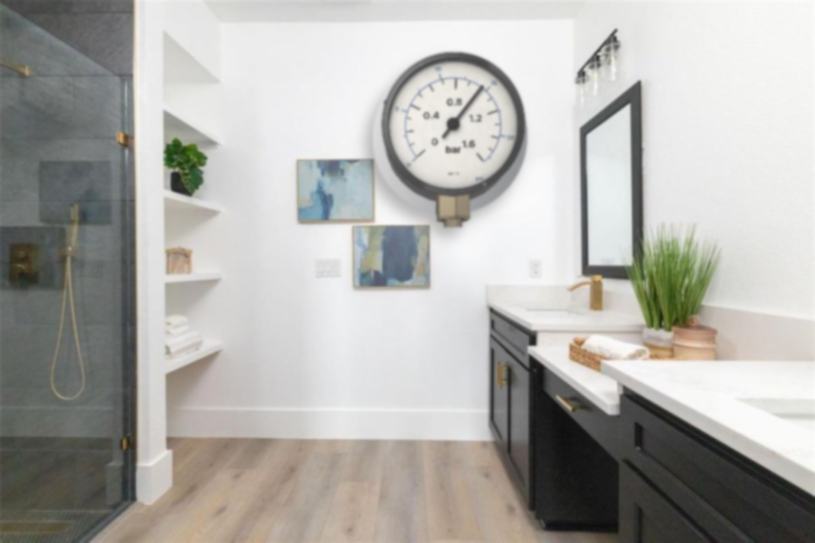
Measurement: 1 bar
